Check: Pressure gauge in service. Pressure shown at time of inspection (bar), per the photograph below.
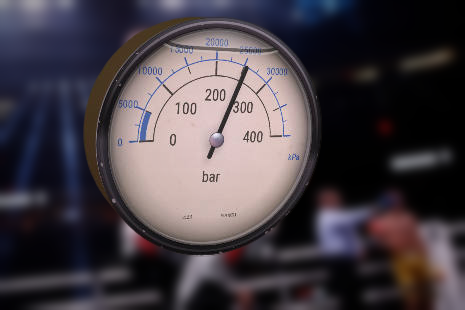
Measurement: 250 bar
